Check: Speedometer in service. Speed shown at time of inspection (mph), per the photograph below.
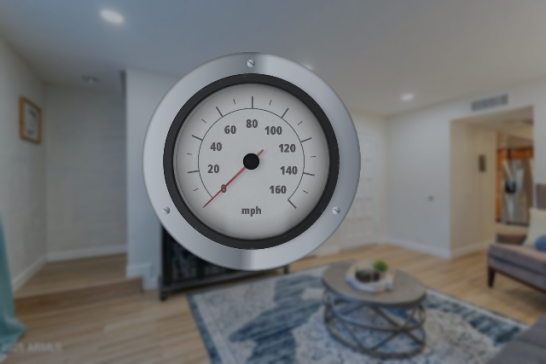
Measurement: 0 mph
